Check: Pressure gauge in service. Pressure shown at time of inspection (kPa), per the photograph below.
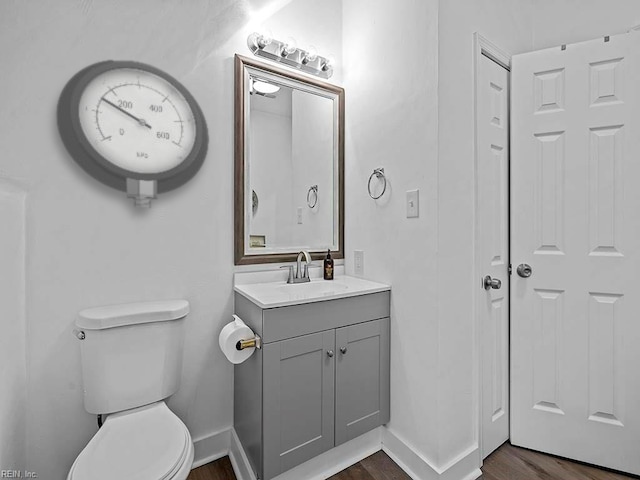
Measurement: 150 kPa
